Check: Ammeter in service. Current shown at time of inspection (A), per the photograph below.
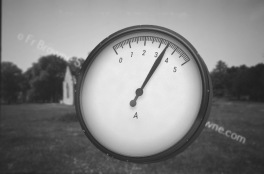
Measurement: 3.5 A
